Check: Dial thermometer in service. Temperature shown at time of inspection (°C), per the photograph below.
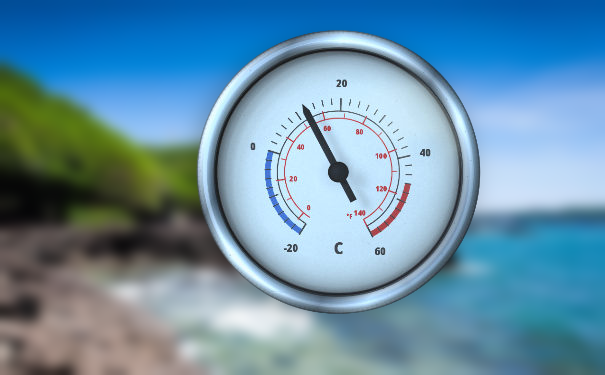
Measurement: 12 °C
